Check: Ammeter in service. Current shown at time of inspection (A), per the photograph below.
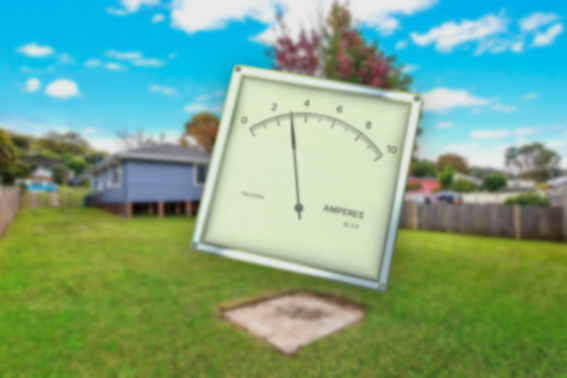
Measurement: 3 A
